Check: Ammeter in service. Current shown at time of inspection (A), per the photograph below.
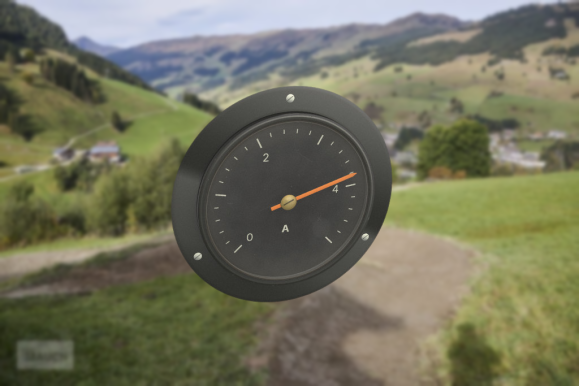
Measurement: 3.8 A
